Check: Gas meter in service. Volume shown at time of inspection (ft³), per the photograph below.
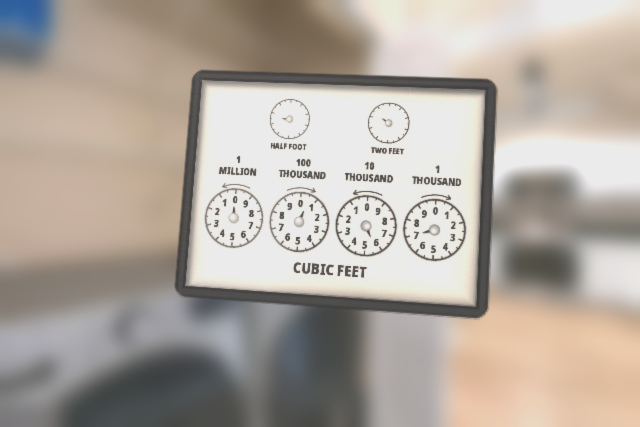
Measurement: 5700 ft³
